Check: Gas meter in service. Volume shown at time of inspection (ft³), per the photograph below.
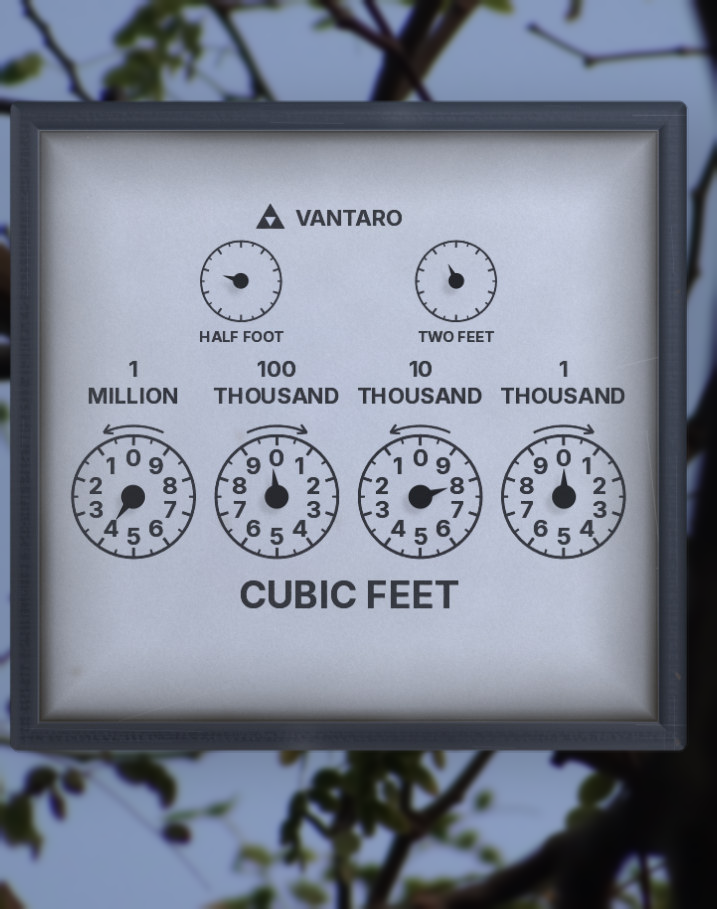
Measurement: 398000 ft³
